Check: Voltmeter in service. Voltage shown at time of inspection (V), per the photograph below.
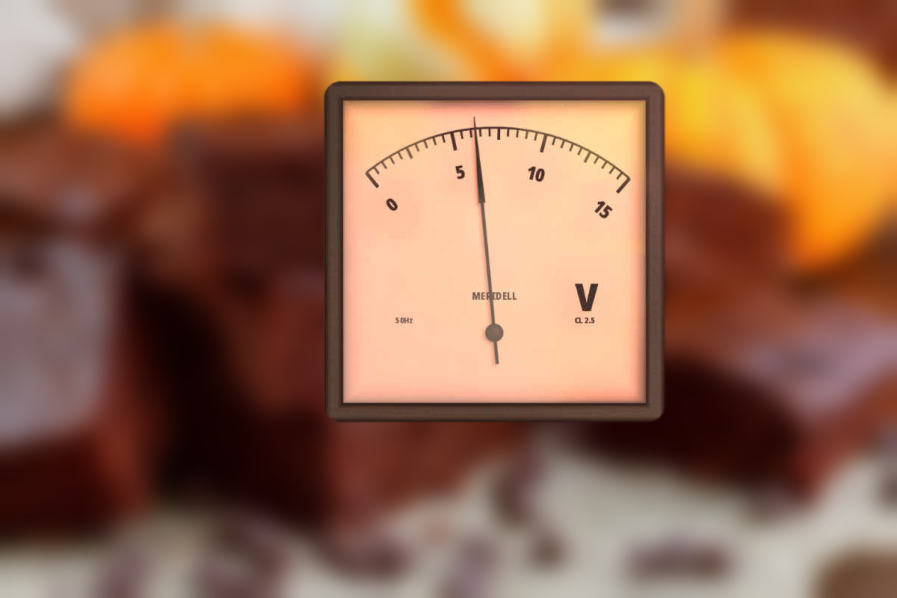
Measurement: 6.25 V
